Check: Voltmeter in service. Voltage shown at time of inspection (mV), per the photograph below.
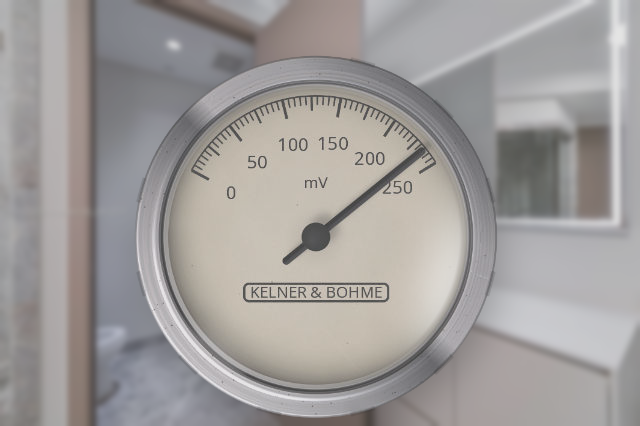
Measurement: 235 mV
